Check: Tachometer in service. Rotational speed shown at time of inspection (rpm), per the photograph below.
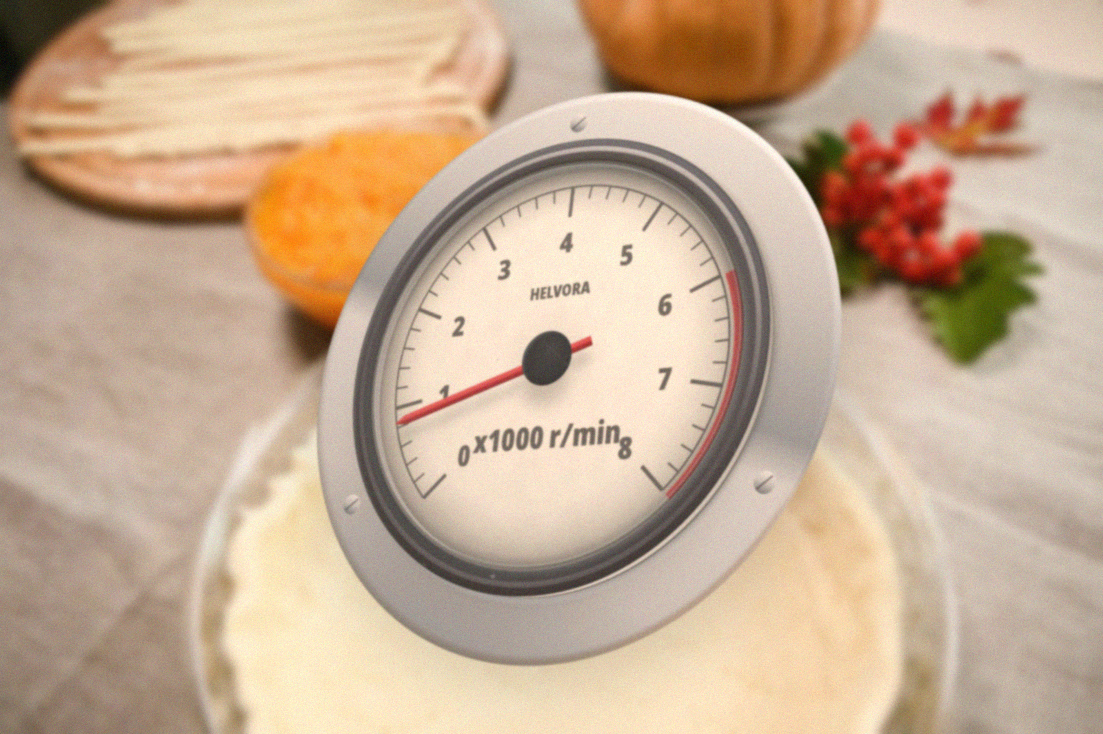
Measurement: 800 rpm
